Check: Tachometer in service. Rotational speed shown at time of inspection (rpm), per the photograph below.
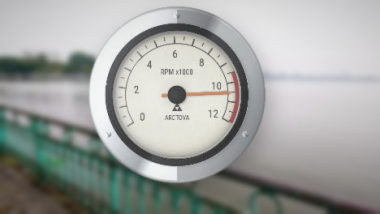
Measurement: 10500 rpm
